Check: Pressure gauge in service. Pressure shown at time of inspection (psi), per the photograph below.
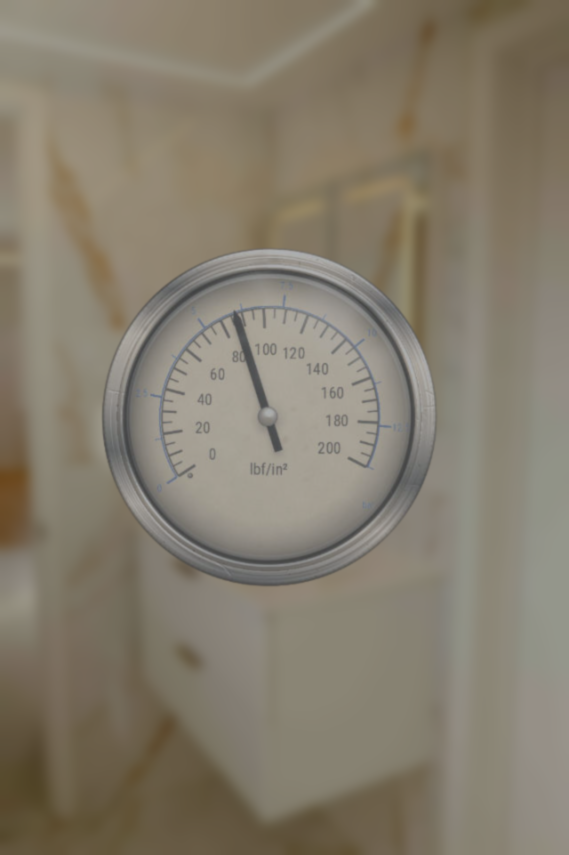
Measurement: 87.5 psi
